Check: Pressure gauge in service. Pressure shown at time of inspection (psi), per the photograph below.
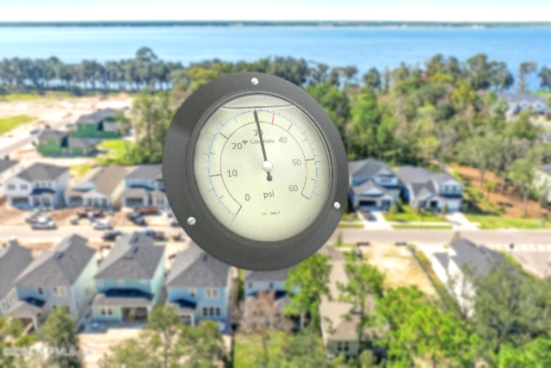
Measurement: 30 psi
